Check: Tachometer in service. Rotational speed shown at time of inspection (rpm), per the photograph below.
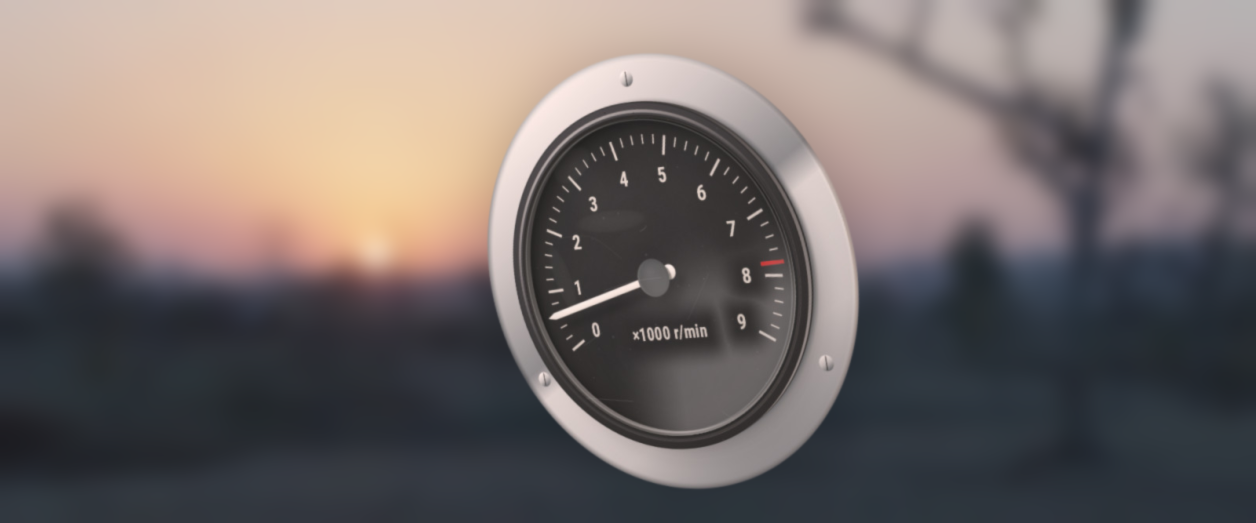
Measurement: 600 rpm
